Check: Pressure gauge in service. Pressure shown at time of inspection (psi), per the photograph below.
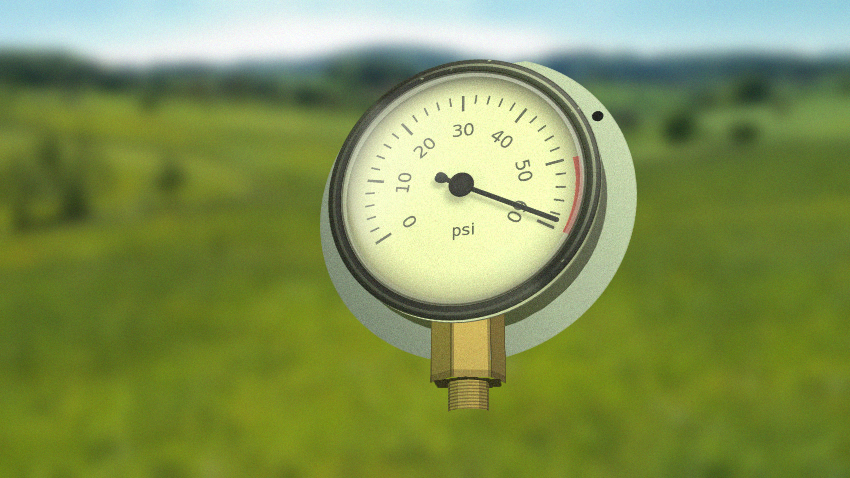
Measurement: 59 psi
